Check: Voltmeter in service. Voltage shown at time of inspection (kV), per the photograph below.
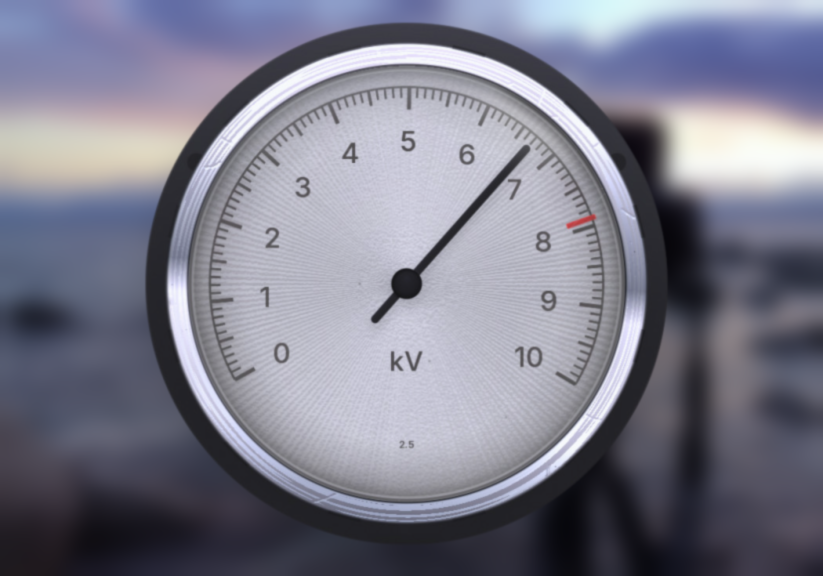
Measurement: 6.7 kV
